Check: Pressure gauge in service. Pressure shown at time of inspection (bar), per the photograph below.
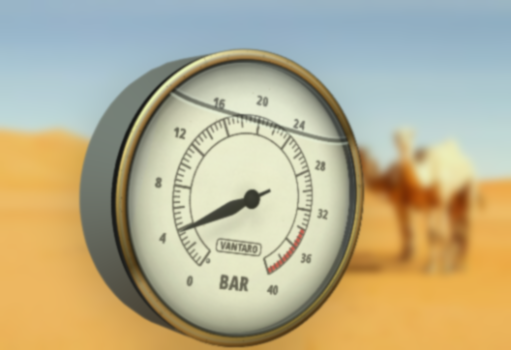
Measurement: 4 bar
